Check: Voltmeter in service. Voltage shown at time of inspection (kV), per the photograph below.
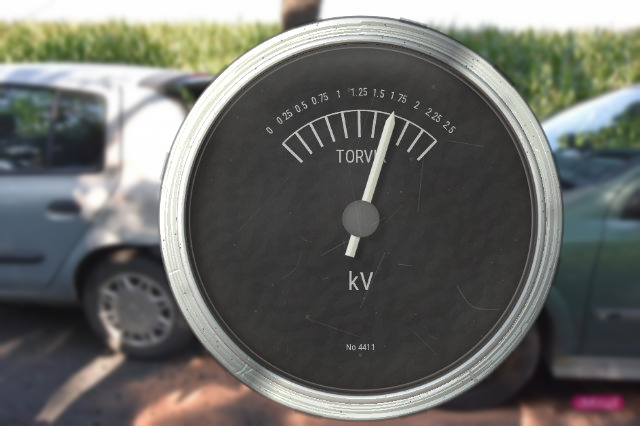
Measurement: 1.75 kV
